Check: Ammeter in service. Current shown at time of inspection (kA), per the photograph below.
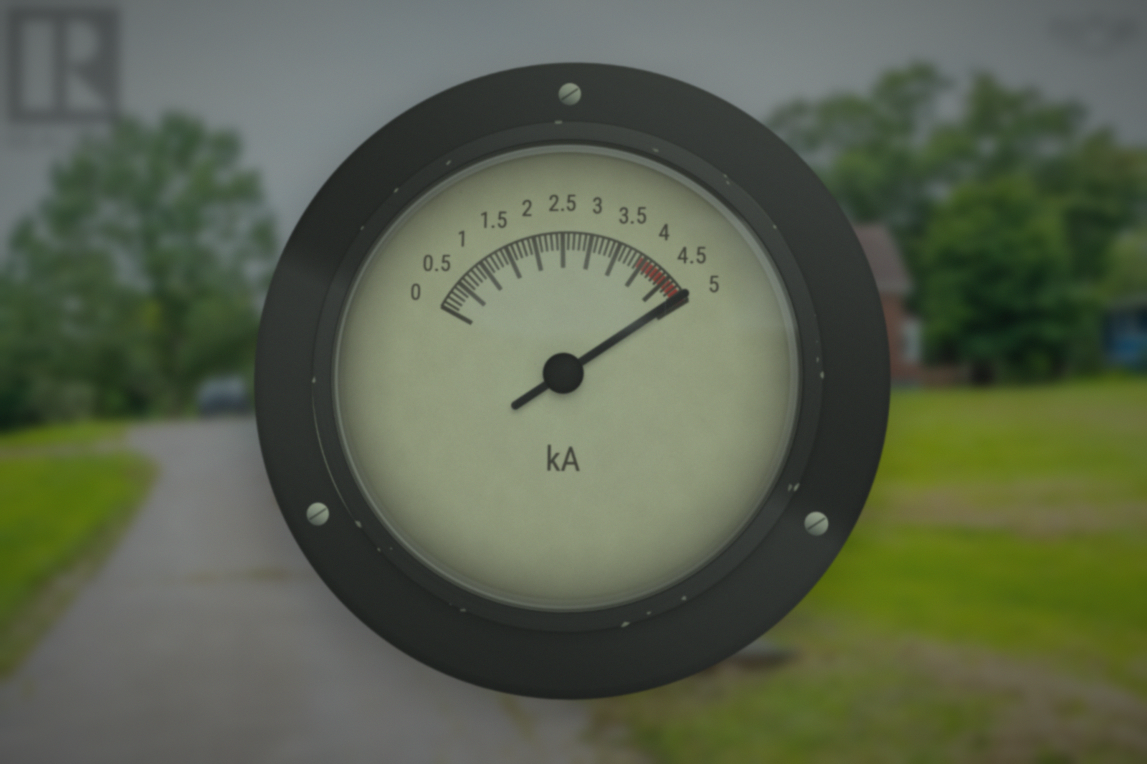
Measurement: 4.9 kA
